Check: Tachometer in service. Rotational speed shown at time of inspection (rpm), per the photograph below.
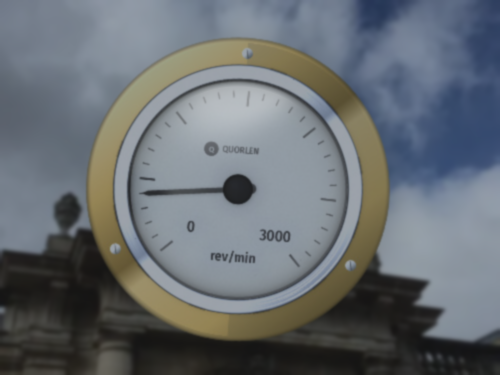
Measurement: 400 rpm
